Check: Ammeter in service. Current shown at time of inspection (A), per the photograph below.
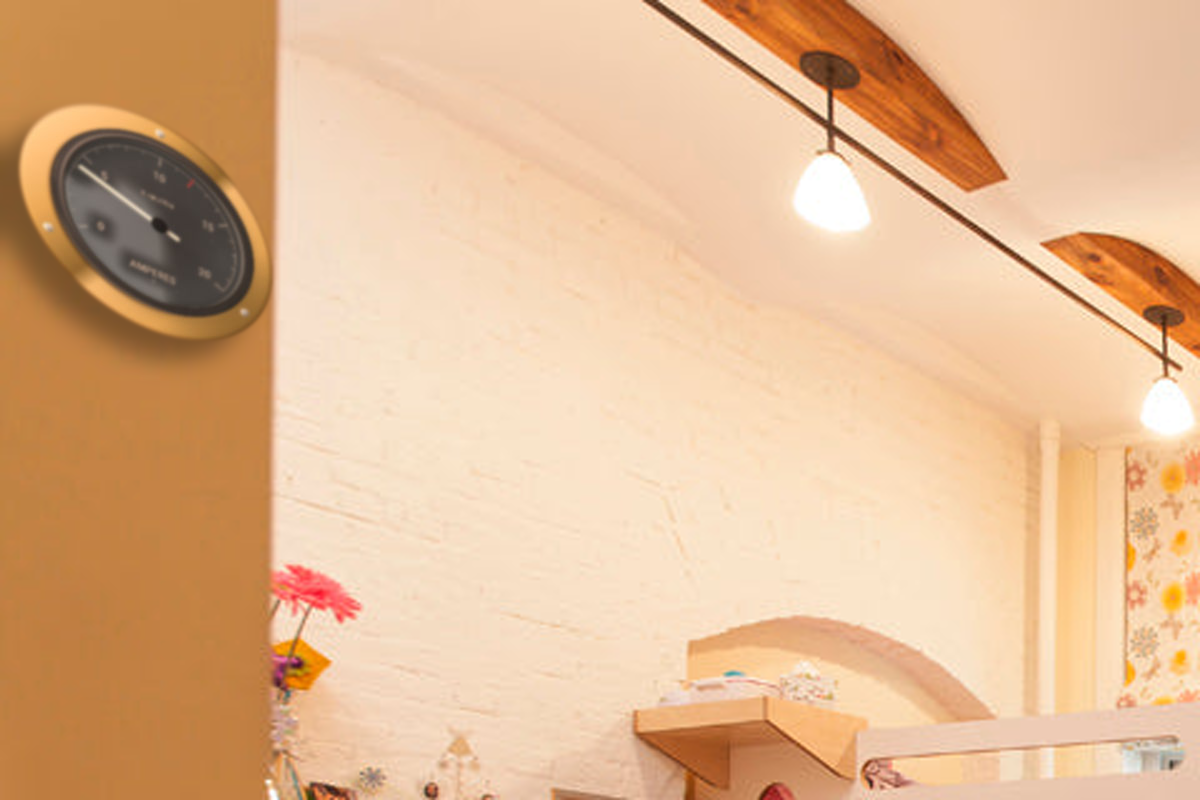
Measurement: 4 A
